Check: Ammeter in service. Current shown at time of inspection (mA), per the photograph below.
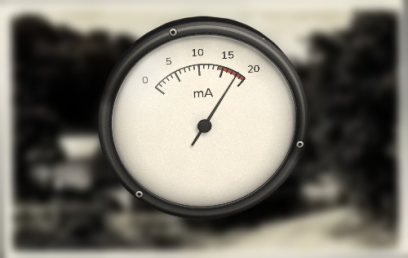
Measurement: 18 mA
